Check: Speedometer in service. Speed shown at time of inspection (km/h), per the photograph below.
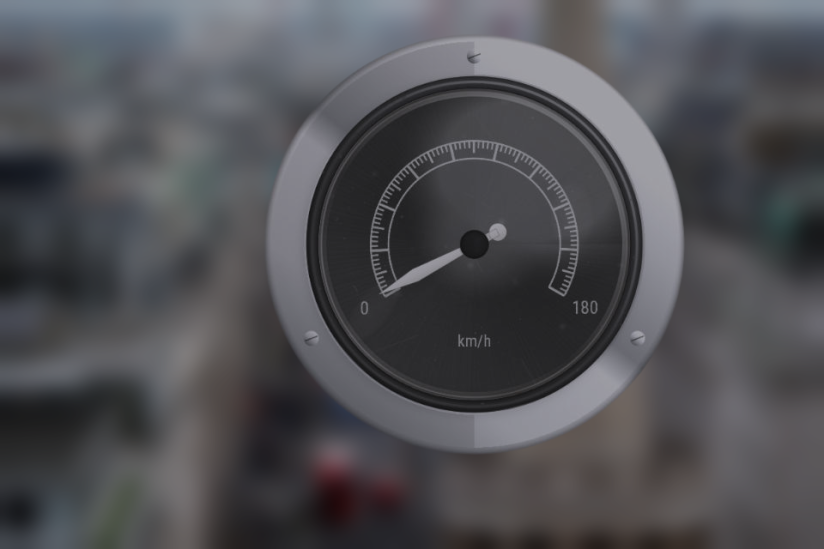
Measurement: 2 km/h
